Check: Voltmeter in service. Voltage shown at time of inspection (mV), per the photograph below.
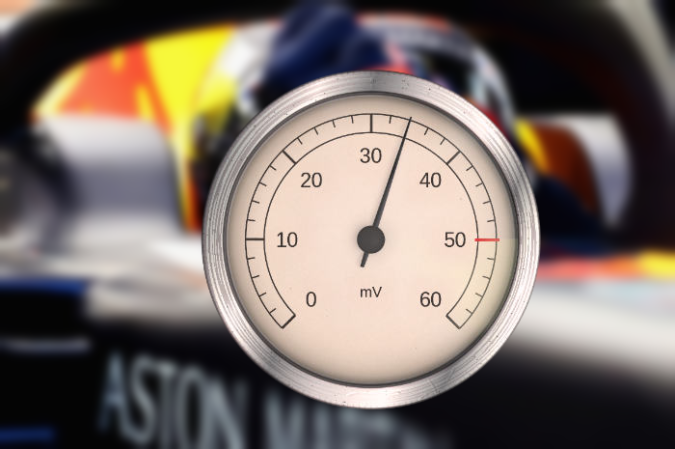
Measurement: 34 mV
